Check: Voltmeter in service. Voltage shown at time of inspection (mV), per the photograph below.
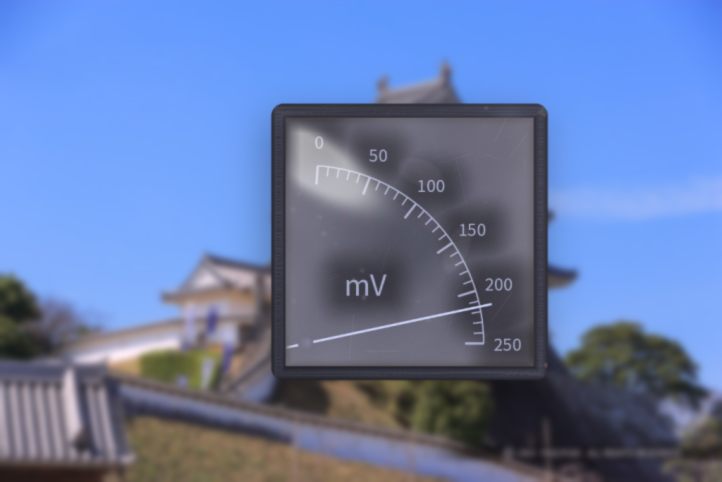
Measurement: 215 mV
